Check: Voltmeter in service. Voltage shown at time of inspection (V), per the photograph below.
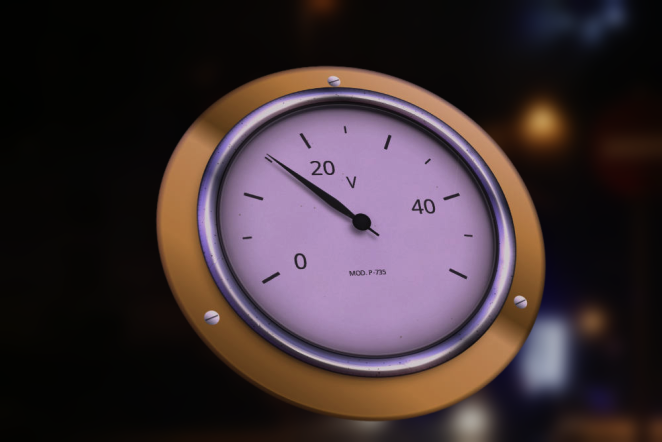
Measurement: 15 V
